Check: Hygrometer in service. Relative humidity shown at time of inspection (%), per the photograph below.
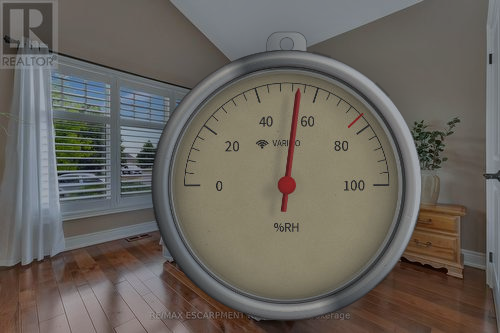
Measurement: 54 %
